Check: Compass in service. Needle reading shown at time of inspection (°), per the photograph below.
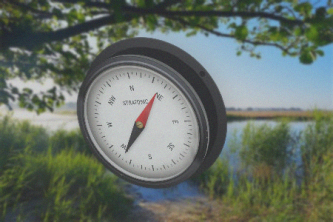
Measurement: 40 °
